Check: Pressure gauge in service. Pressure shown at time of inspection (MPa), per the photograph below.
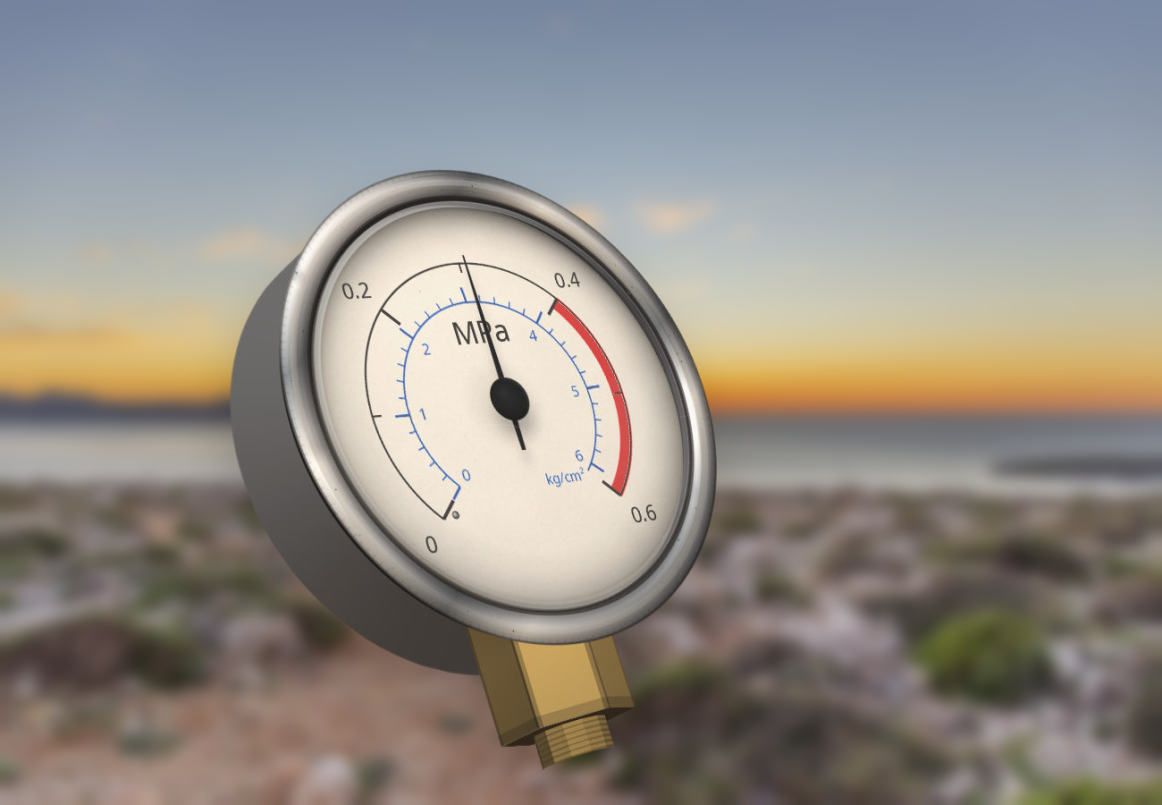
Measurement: 0.3 MPa
